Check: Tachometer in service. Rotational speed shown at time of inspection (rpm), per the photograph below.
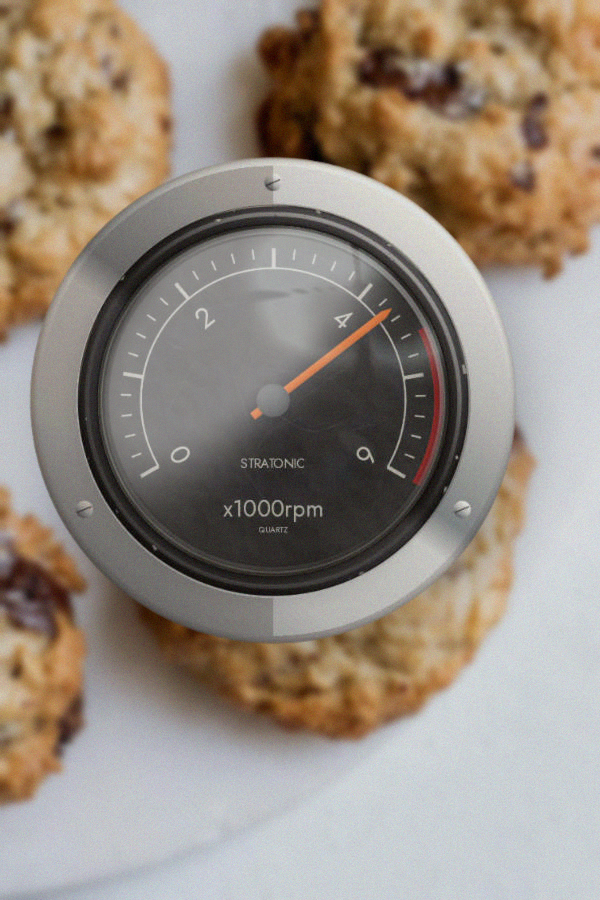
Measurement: 4300 rpm
